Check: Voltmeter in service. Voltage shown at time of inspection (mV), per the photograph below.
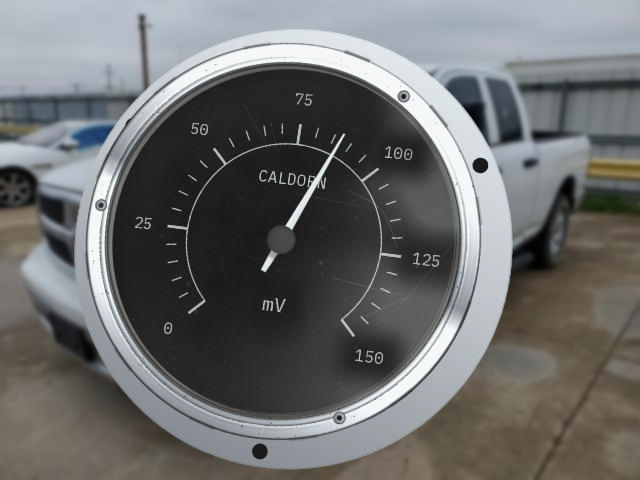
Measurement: 87.5 mV
